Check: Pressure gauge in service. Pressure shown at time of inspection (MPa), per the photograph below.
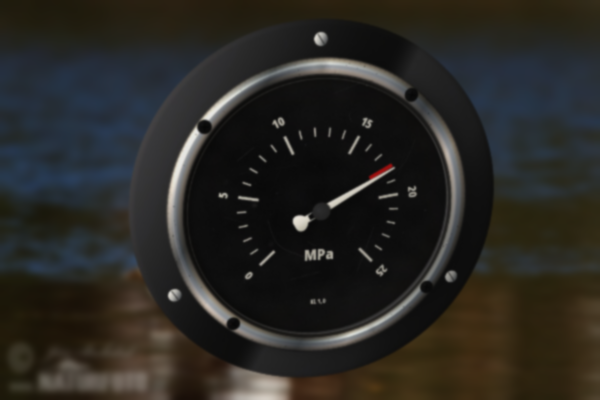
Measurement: 18 MPa
